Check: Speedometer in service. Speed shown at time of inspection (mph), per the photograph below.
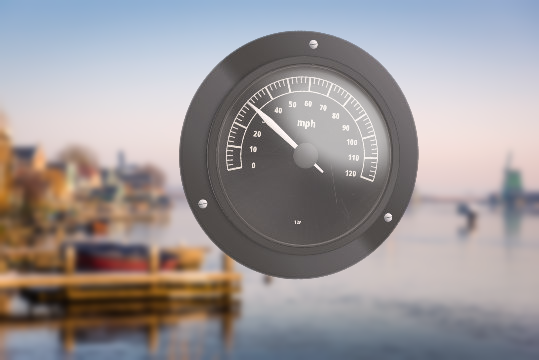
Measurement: 30 mph
